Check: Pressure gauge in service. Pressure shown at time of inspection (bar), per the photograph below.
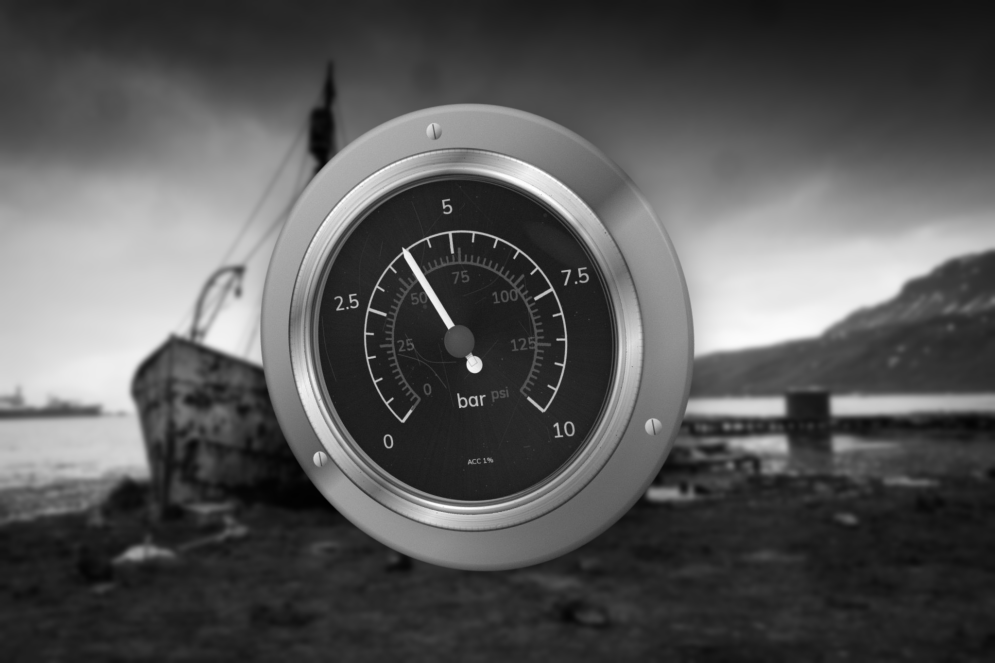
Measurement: 4 bar
